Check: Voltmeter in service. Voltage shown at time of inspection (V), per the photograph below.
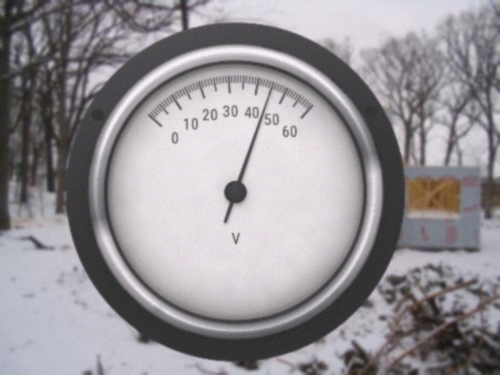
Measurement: 45 V
